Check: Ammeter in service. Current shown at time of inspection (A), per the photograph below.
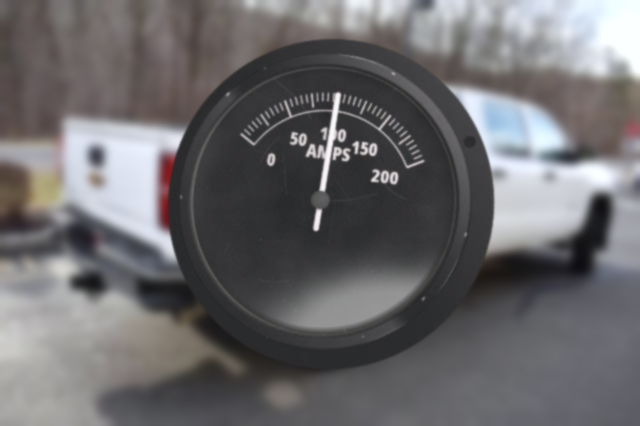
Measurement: 100 A
